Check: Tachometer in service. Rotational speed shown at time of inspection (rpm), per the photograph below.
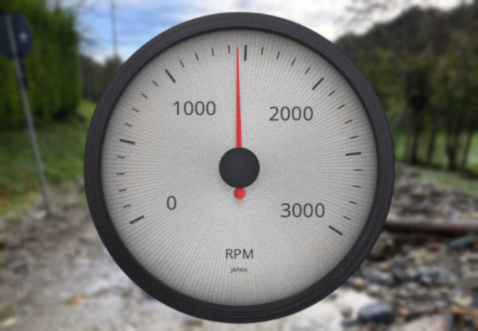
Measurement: 1450 rpm
